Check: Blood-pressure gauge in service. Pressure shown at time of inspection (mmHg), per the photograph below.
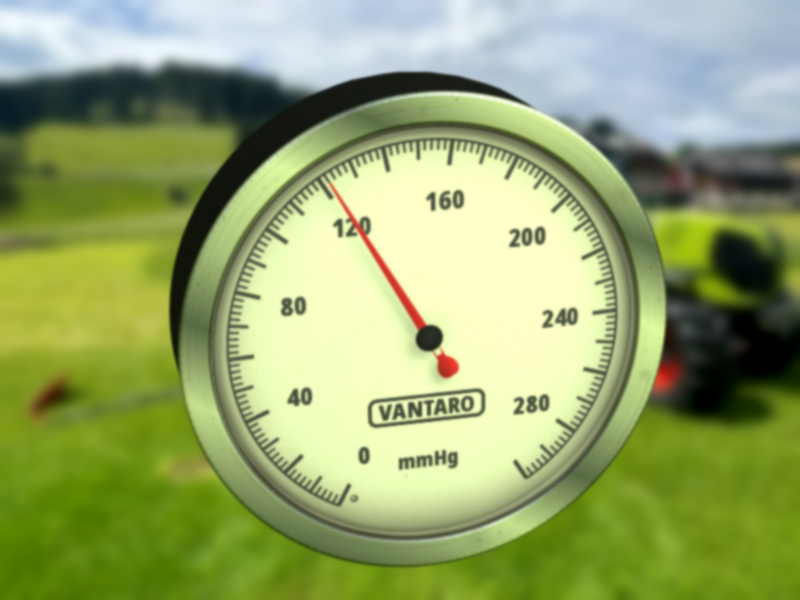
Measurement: 122 mmHg
